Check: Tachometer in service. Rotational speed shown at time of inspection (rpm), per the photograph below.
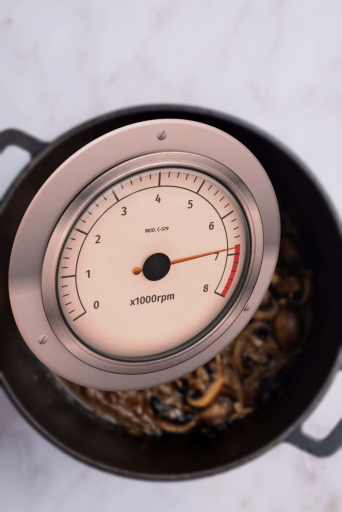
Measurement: 6800 rpm
